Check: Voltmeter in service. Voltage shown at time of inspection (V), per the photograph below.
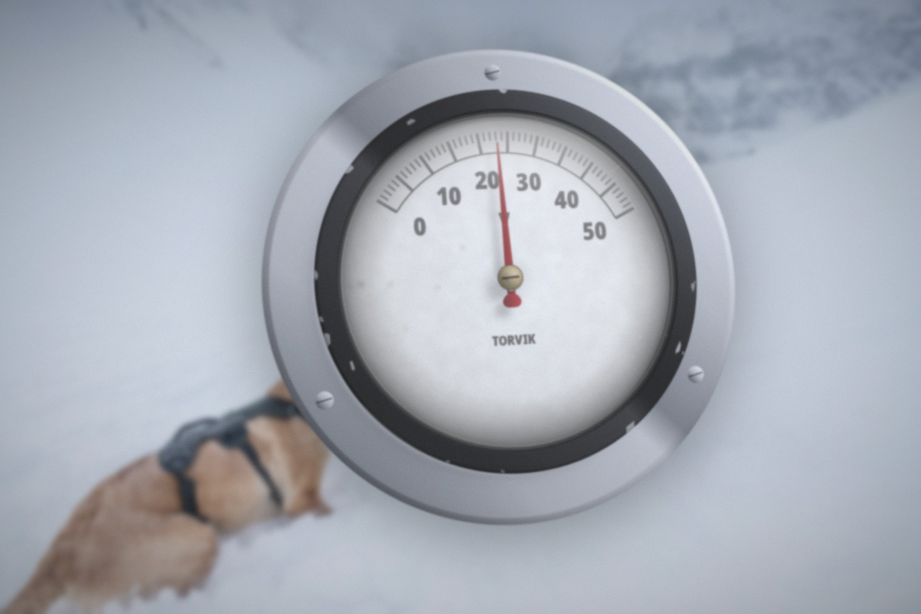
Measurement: 23 V
